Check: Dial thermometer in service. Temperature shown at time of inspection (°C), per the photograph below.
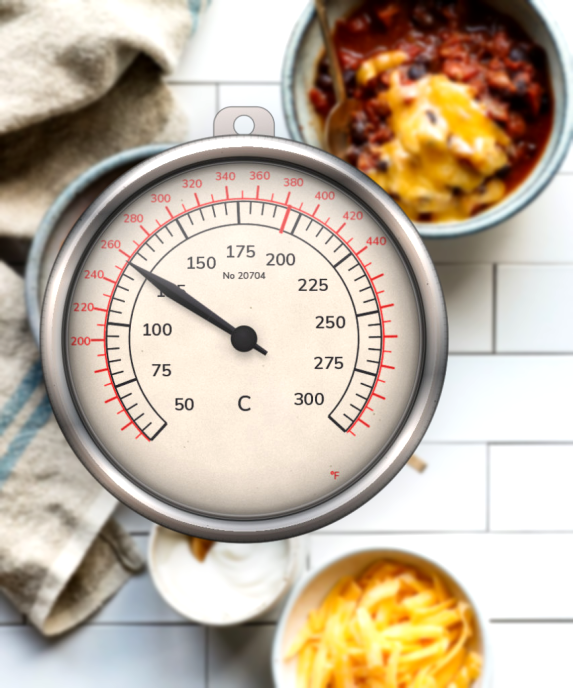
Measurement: 125 °C
